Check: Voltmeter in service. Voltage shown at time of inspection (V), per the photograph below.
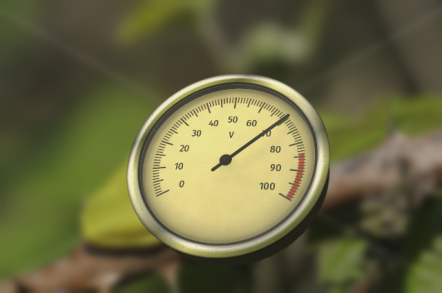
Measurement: 70 V
